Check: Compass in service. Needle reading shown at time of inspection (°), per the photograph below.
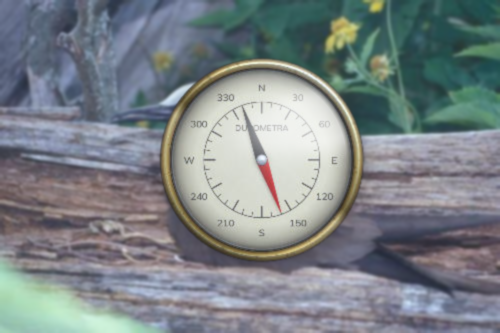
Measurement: 160 °
